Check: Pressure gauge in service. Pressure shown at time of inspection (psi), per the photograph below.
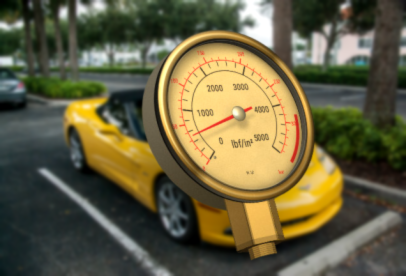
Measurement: 500 psi
